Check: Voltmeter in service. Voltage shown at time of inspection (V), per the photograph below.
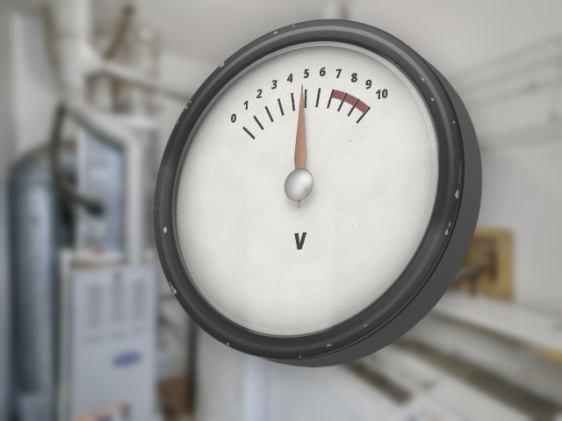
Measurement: 5 V
